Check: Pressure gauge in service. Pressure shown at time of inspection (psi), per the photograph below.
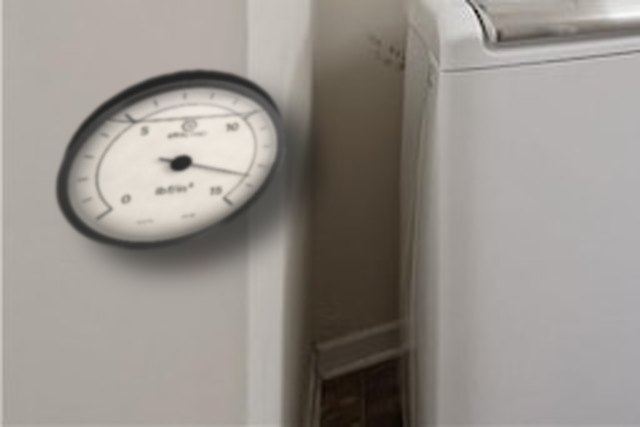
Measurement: 13.5 psi
